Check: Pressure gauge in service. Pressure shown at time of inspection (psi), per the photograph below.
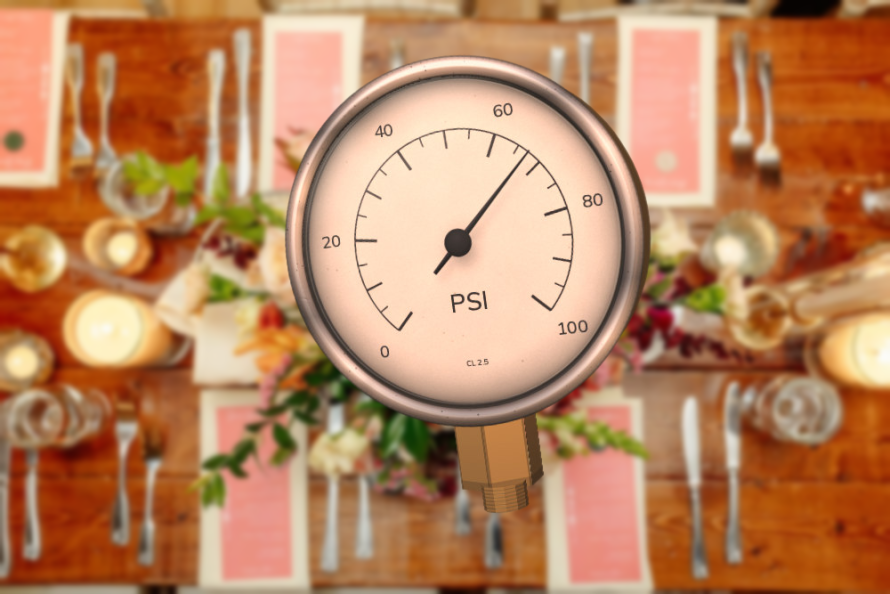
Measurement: 67.5 psi
